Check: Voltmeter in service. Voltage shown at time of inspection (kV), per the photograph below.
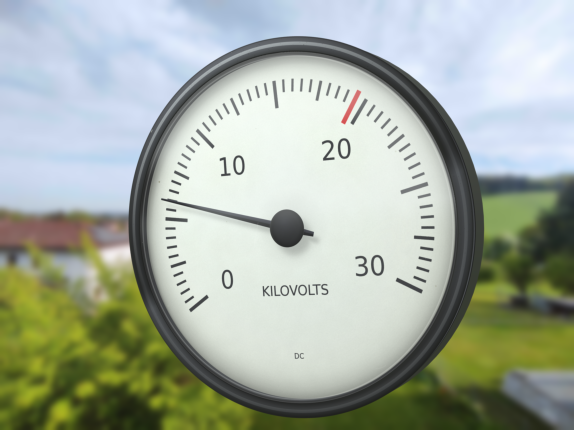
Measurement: 6 kV
